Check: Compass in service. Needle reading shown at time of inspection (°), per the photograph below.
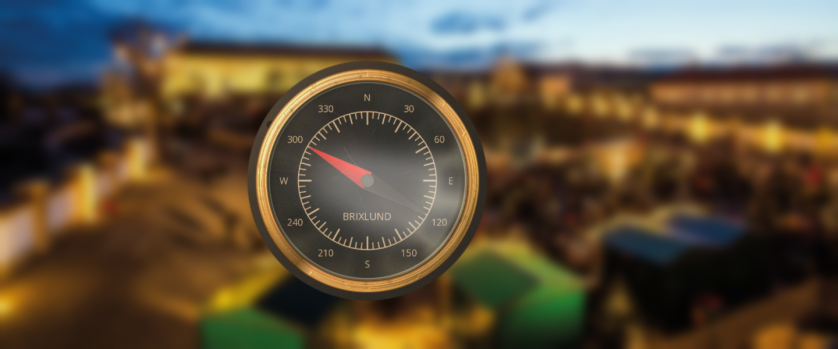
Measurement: 300 °
